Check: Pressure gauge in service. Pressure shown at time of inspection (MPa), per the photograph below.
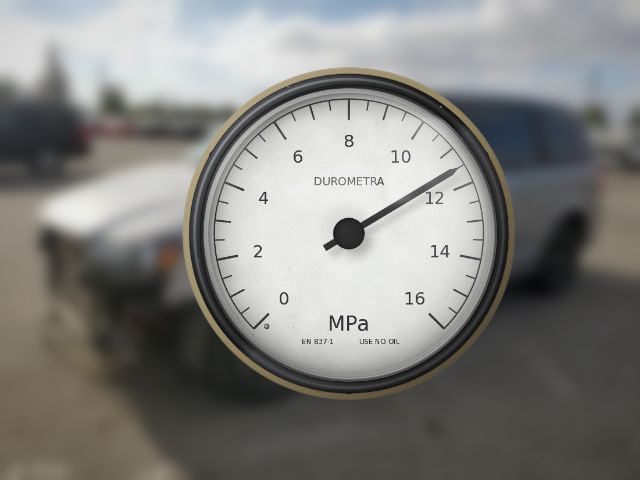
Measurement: 11.5 MPa
